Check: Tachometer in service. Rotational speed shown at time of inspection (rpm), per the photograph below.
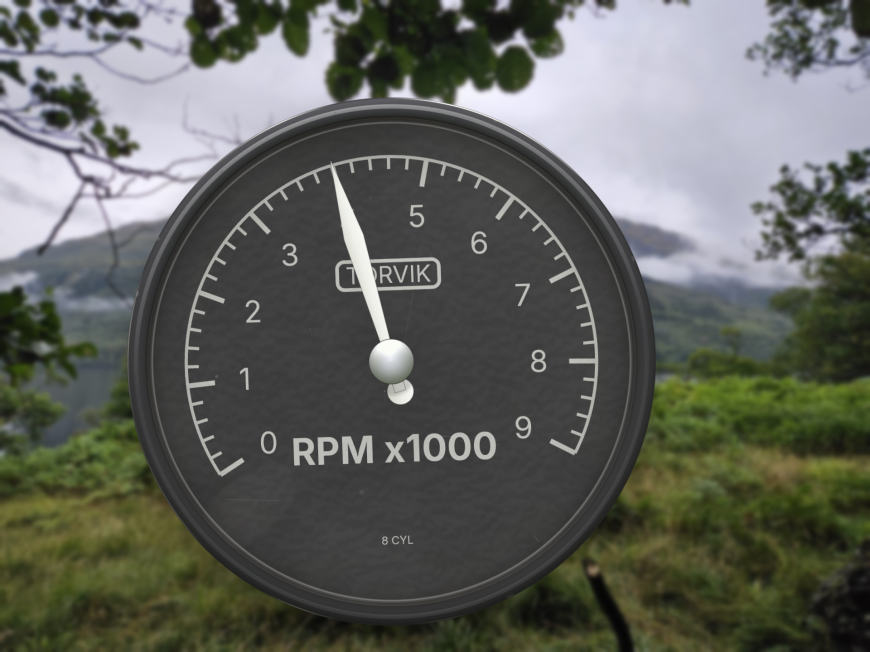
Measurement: 4000 rpm
